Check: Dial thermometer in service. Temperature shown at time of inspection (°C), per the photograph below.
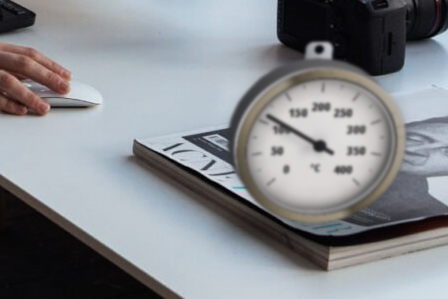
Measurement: 112.5 °C
